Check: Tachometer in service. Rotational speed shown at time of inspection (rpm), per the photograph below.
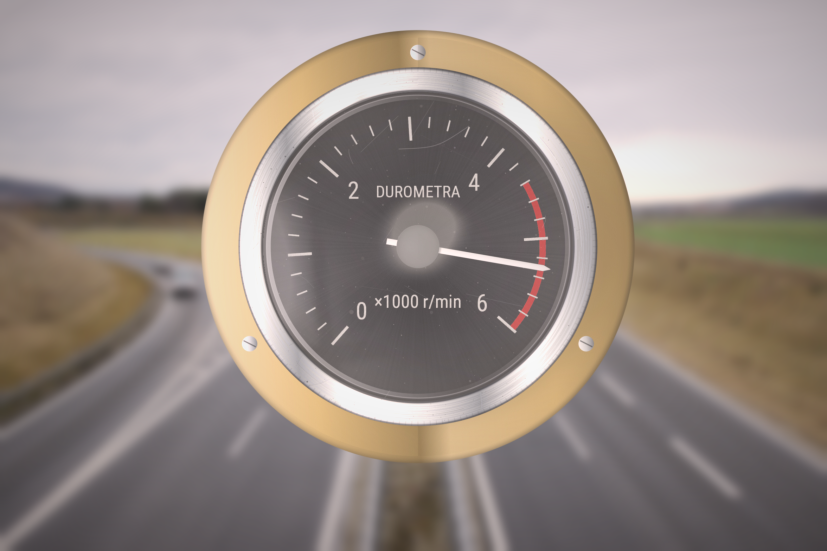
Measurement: 5300 rpm
